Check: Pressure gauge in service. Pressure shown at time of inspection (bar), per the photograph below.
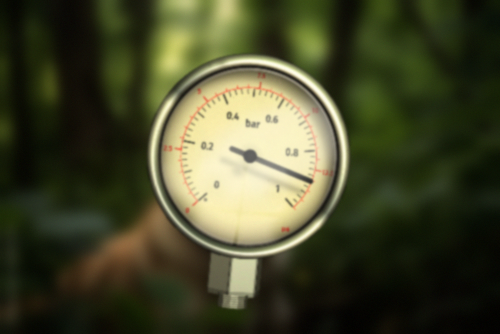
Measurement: 0.9 bar
